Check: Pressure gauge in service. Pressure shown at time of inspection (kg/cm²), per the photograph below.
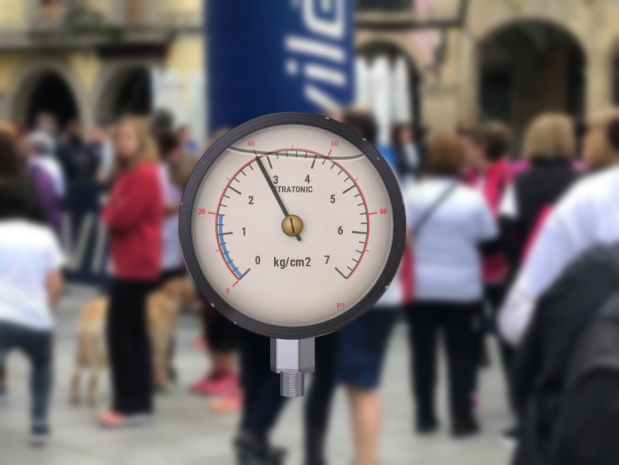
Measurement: 2.8 kg/cm²
